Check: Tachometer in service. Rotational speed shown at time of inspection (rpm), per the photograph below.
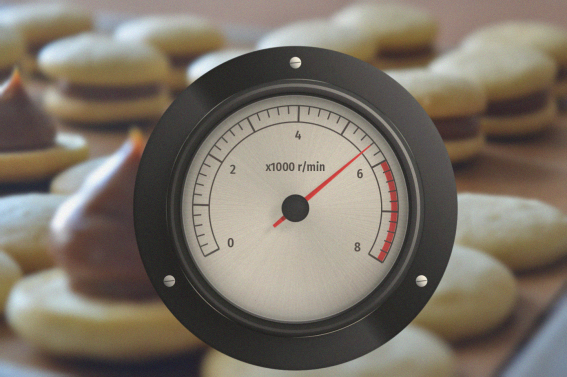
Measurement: 5600 rpm
